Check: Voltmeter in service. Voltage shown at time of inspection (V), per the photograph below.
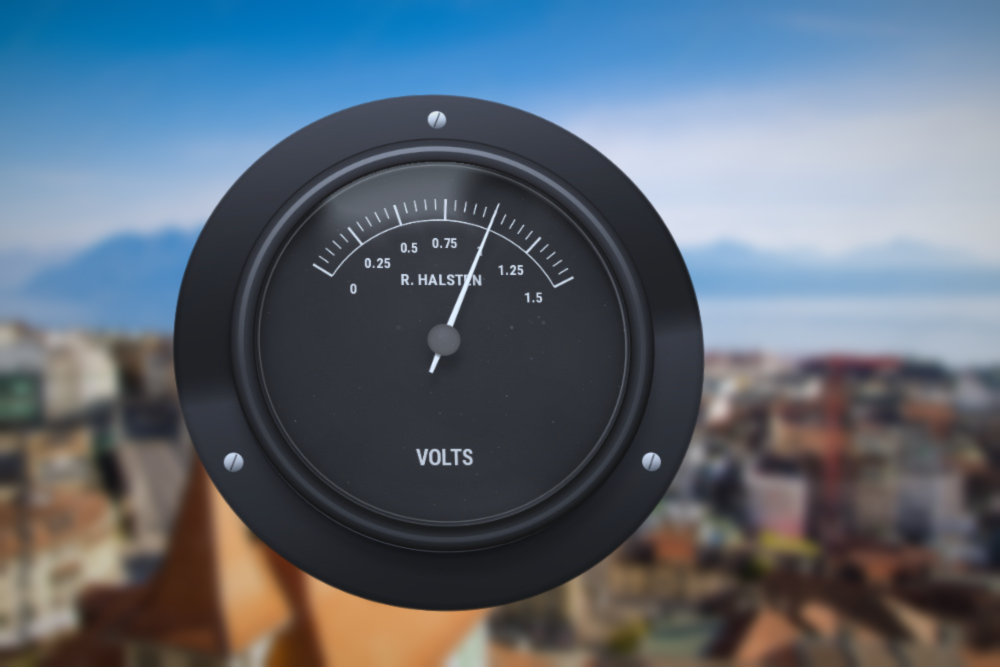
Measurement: 1 V
